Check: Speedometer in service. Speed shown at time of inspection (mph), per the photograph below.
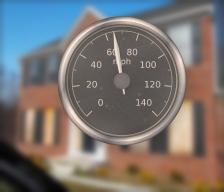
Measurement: 65 mph
